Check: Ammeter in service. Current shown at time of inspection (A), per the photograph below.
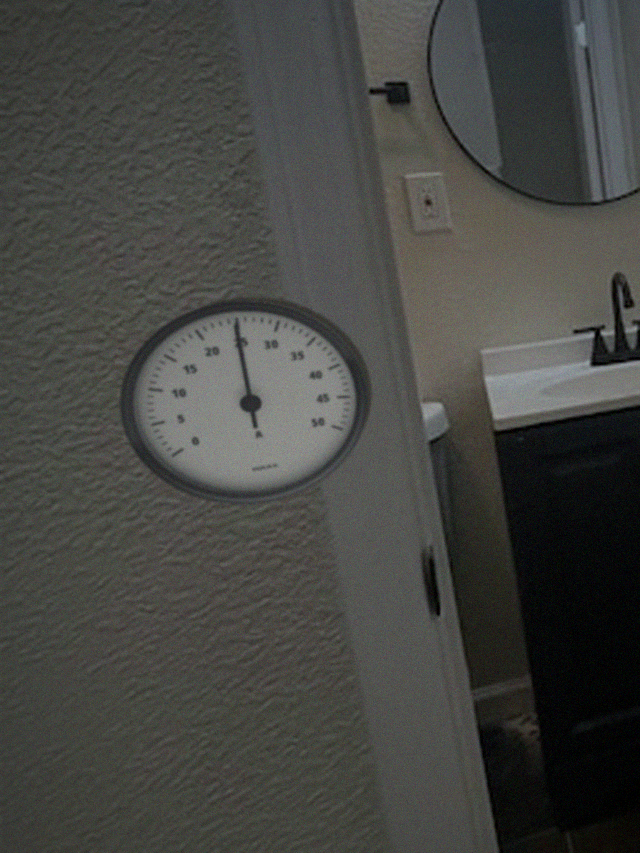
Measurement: 25 A
